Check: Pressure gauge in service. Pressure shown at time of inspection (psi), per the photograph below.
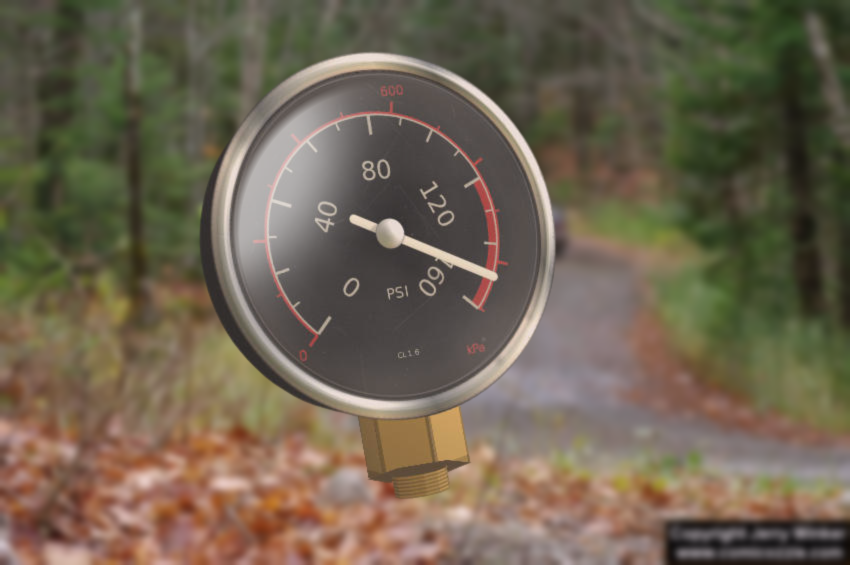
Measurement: 150 psi
